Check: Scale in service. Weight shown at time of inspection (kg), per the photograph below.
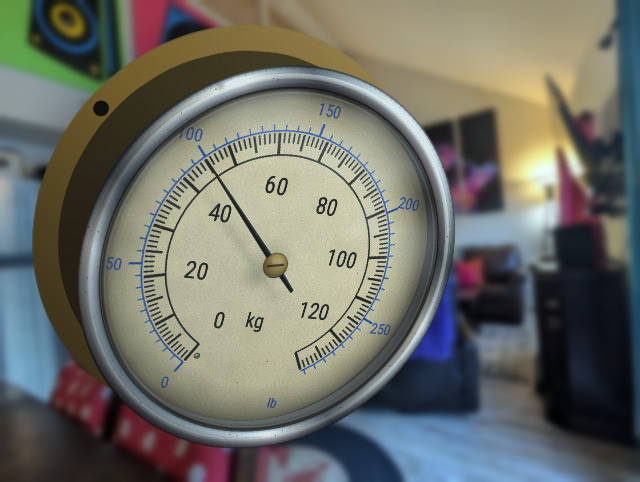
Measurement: 45 kg
